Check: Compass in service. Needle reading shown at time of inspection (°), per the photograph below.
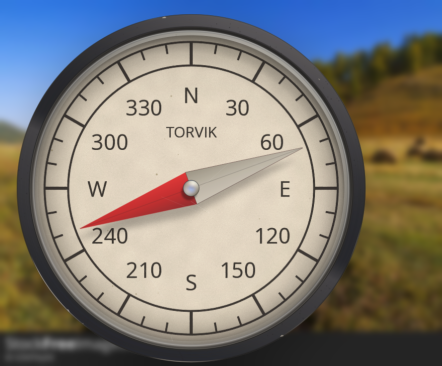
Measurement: 250 °
